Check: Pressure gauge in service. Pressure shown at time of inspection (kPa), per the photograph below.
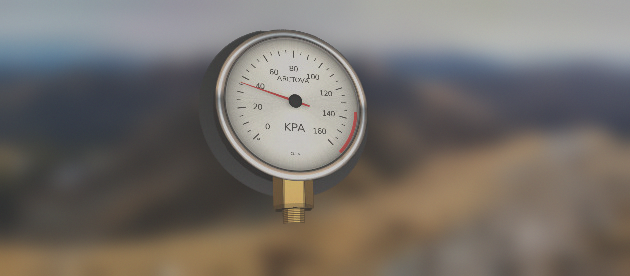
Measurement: 35 kPa
